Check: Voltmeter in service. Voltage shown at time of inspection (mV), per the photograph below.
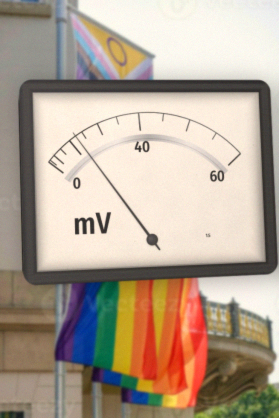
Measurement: 22.5 mV
